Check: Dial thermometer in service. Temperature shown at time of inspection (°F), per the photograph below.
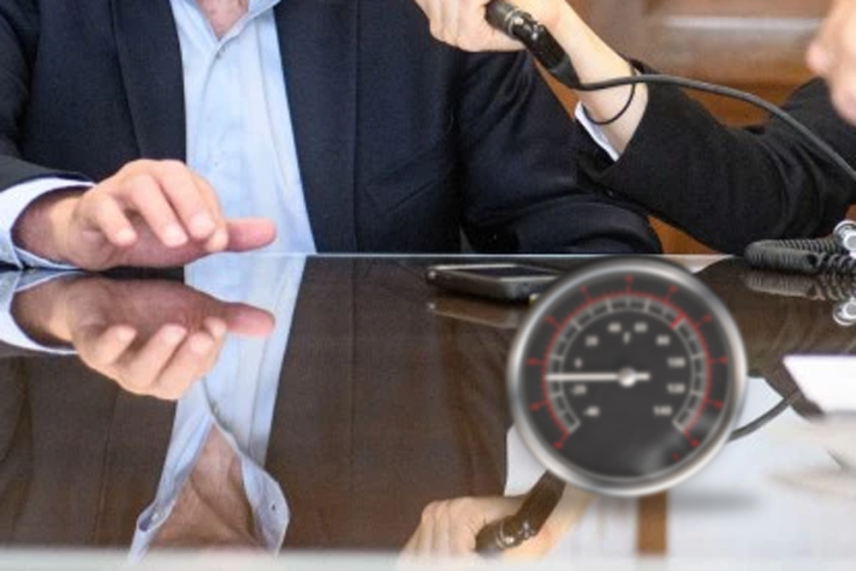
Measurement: -10 °F
